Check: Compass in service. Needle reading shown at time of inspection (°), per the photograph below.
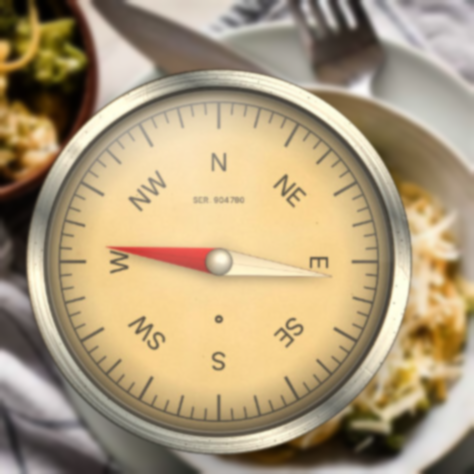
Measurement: 277.5 °
